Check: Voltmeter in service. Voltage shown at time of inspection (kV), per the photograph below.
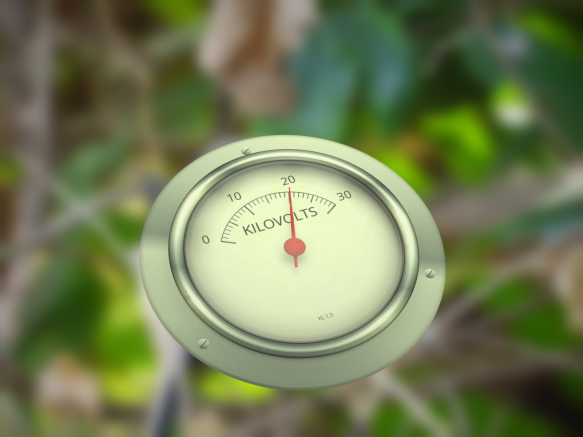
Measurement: 20 kV
